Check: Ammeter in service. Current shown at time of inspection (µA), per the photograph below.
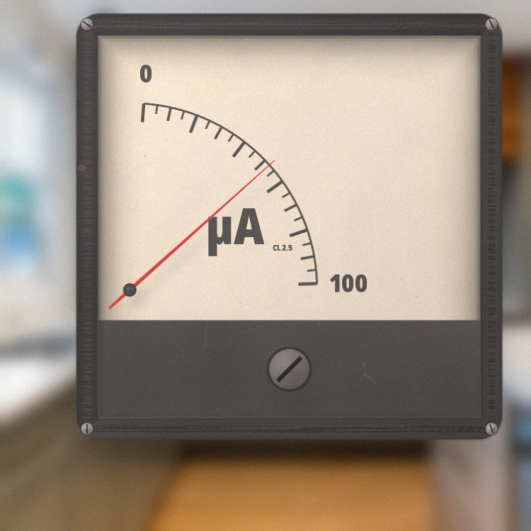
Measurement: 52.5 µA
